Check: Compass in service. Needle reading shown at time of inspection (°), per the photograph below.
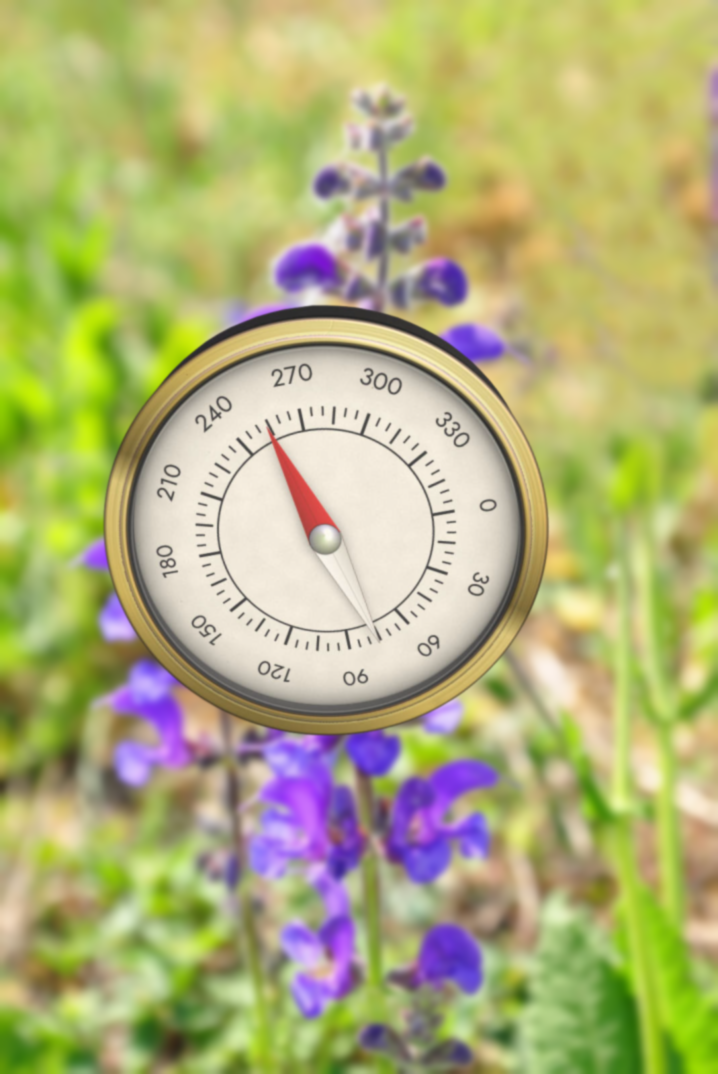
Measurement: 255 °
